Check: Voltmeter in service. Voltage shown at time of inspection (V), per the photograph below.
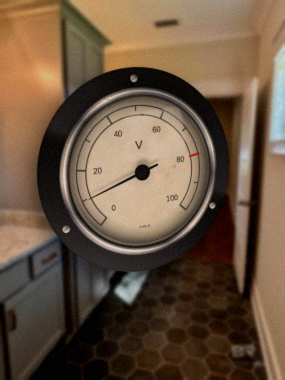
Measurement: 10 V
